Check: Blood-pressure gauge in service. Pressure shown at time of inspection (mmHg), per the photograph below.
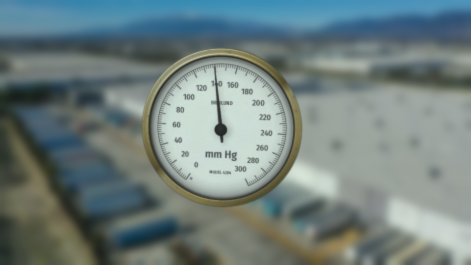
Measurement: 140 mmHg
